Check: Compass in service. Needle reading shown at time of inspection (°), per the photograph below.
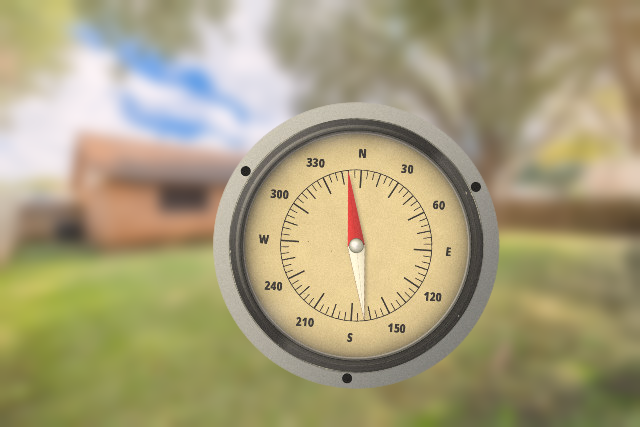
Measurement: 350 °
